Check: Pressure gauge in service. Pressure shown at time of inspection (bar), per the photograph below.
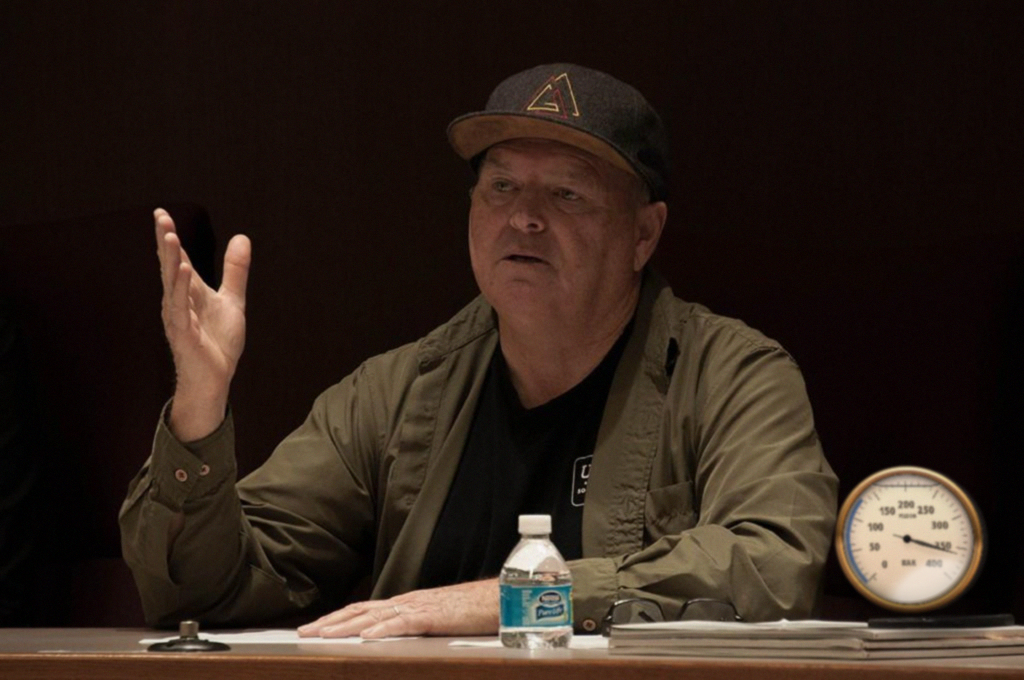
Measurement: 360 bar
